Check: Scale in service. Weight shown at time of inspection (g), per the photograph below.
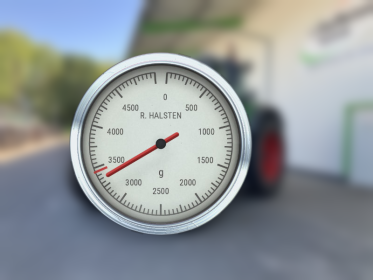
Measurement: 3350 g
